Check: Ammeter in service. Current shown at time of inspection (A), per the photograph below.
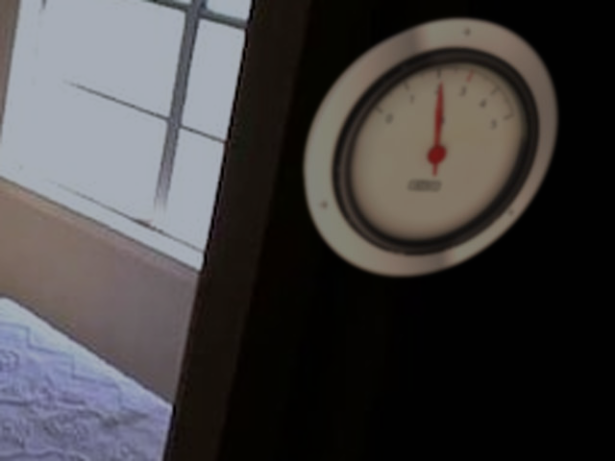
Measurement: 2 A
